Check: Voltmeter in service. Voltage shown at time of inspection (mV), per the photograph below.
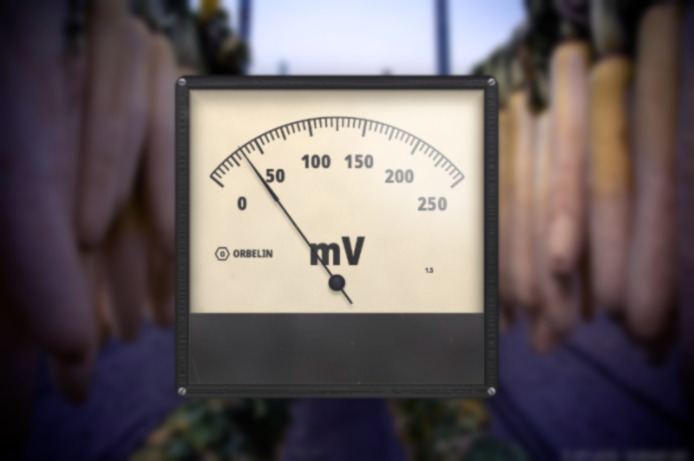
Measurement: 35 mV
